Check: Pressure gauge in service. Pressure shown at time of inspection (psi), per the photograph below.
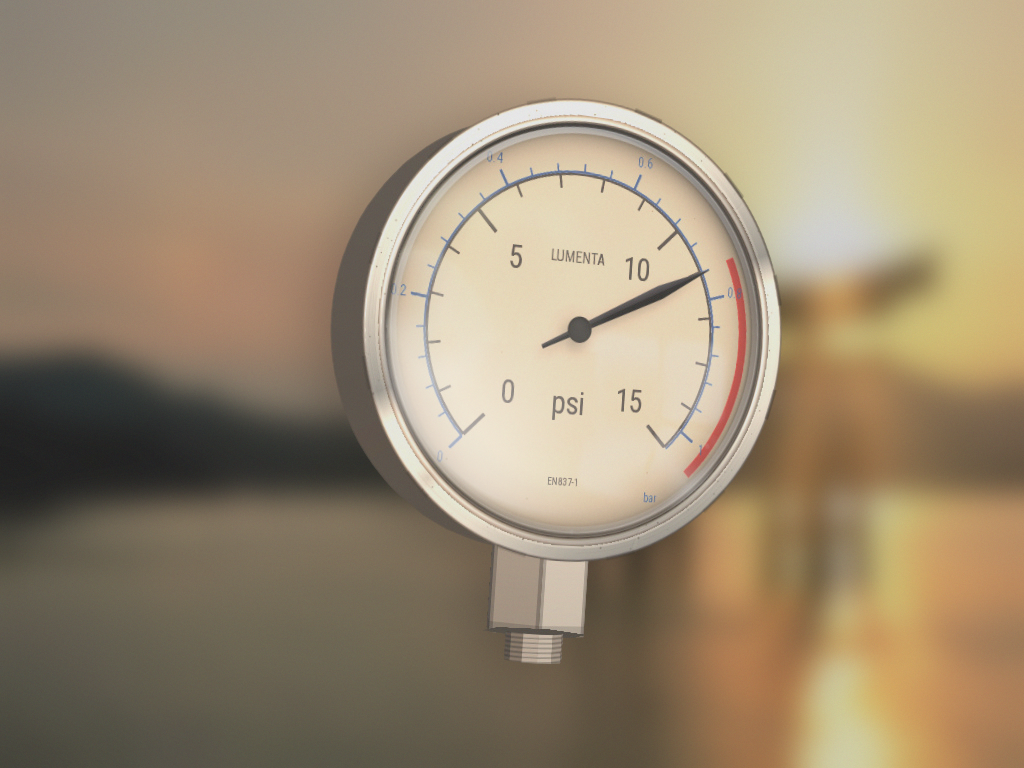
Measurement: 11 psi
